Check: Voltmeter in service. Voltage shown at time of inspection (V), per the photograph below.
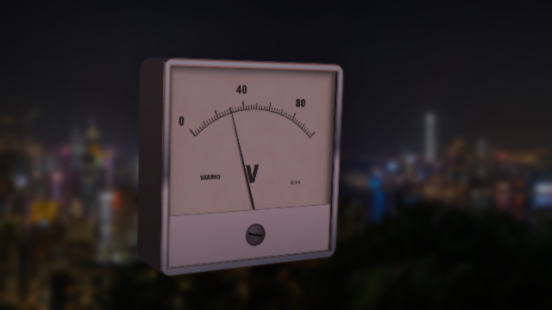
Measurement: 30 V
